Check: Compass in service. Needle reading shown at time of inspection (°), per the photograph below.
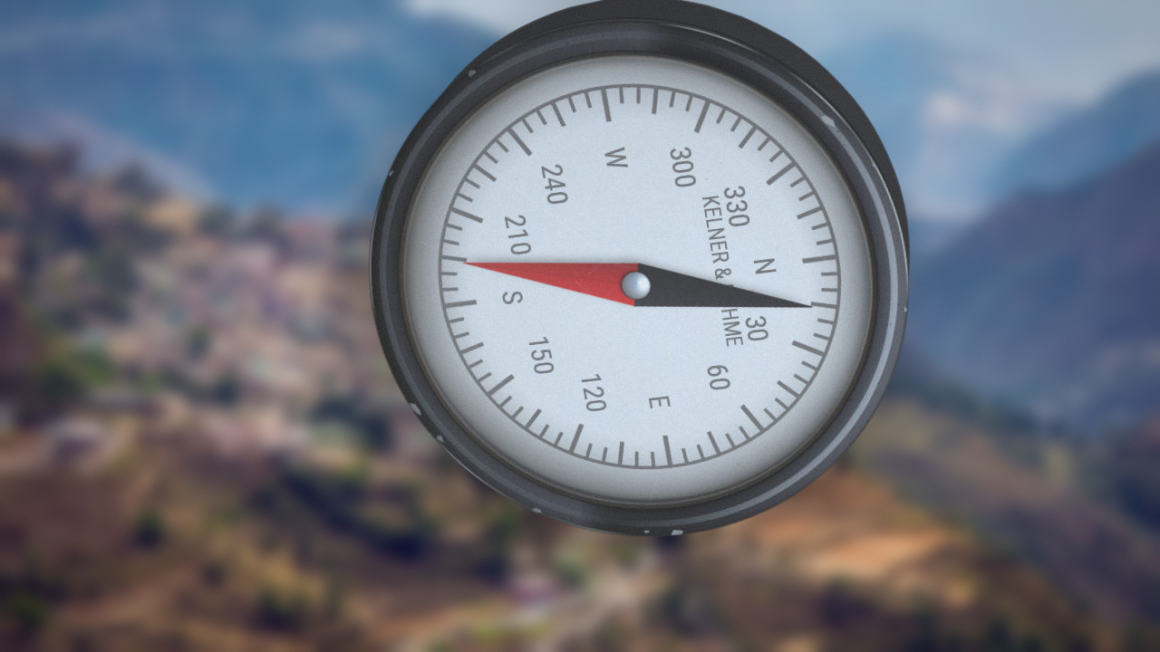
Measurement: 195 °
